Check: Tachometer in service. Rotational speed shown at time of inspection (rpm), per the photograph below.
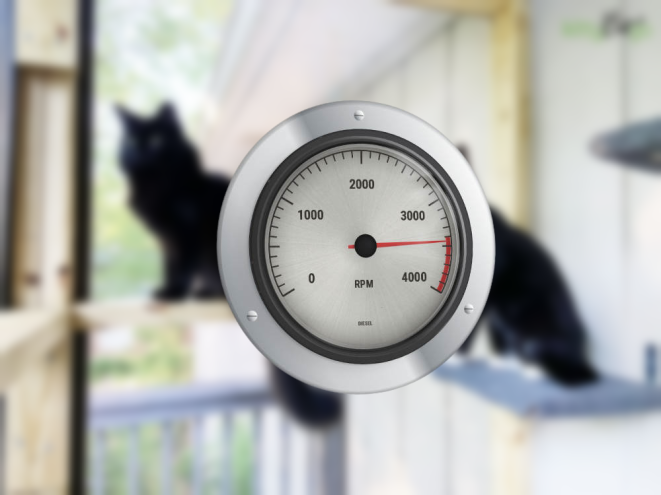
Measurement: 3450 rpm
